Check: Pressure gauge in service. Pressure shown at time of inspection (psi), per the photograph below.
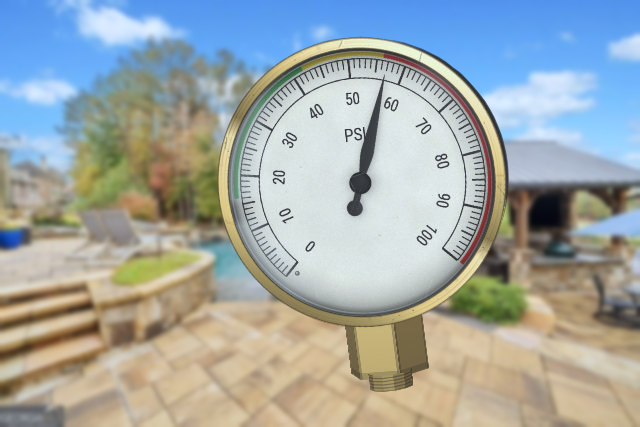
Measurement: 57 psi
